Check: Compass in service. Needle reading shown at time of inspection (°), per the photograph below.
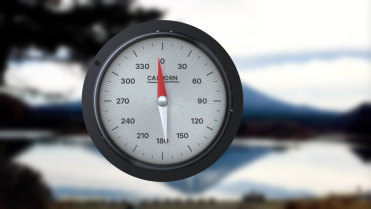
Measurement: 355 °
